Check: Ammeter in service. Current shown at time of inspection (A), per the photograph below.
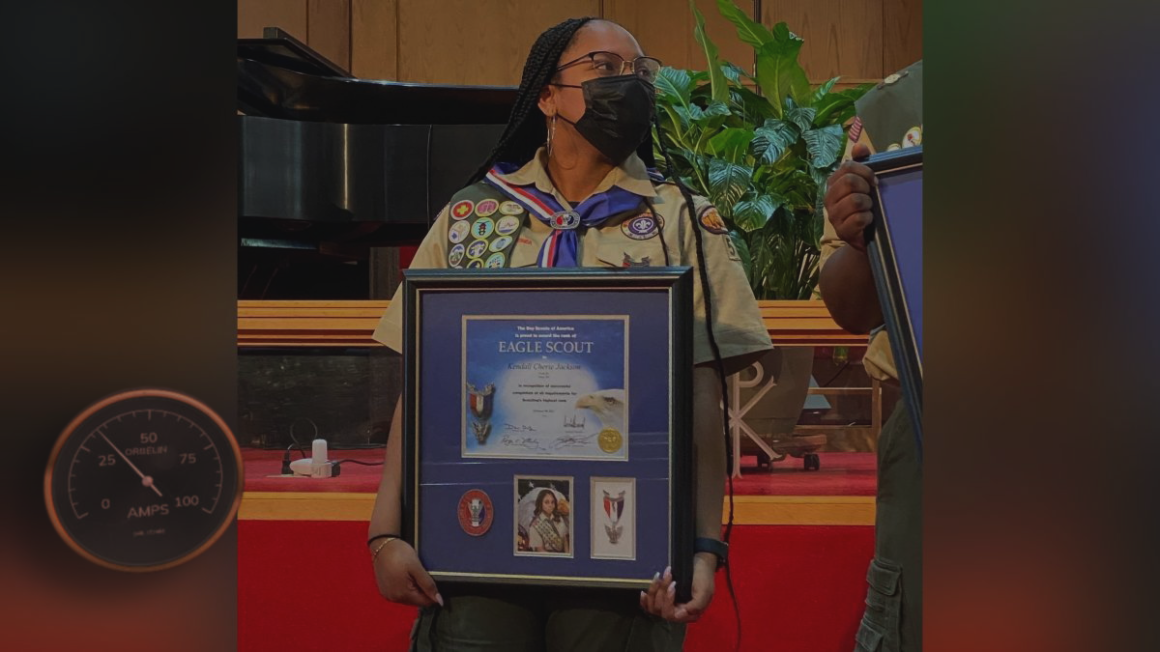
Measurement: 32.5 A
